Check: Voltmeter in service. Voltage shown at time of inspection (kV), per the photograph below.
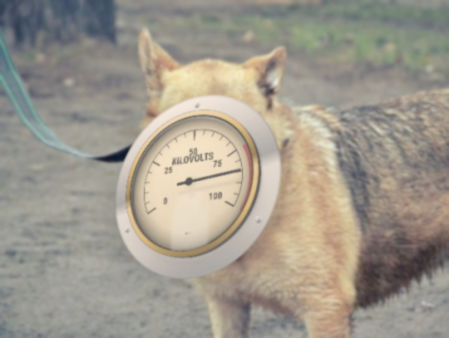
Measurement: 85 kV
